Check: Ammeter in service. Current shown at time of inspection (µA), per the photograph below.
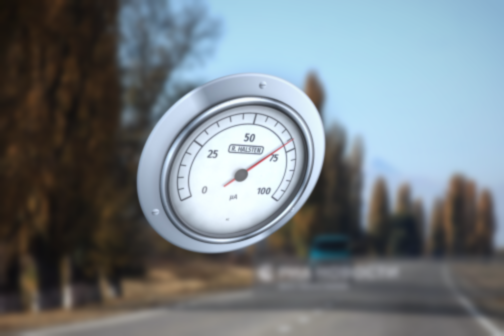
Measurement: 70 µA
